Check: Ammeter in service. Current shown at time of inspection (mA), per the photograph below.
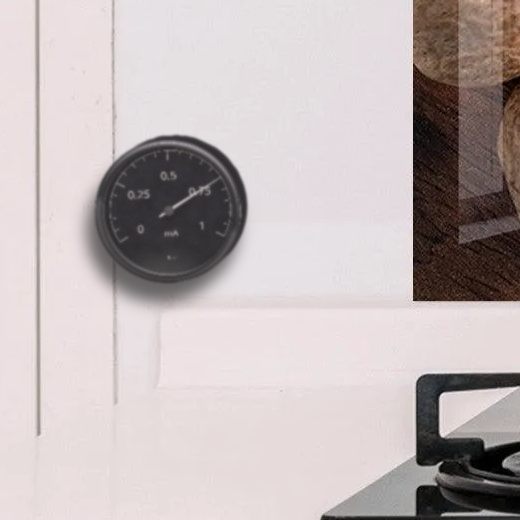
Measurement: 0.75 mA
